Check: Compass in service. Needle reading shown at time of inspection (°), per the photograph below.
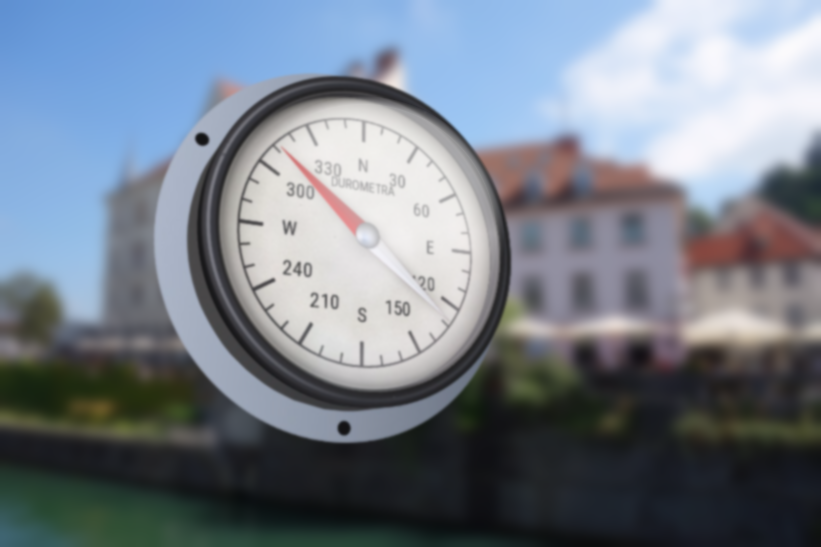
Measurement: 310 °
